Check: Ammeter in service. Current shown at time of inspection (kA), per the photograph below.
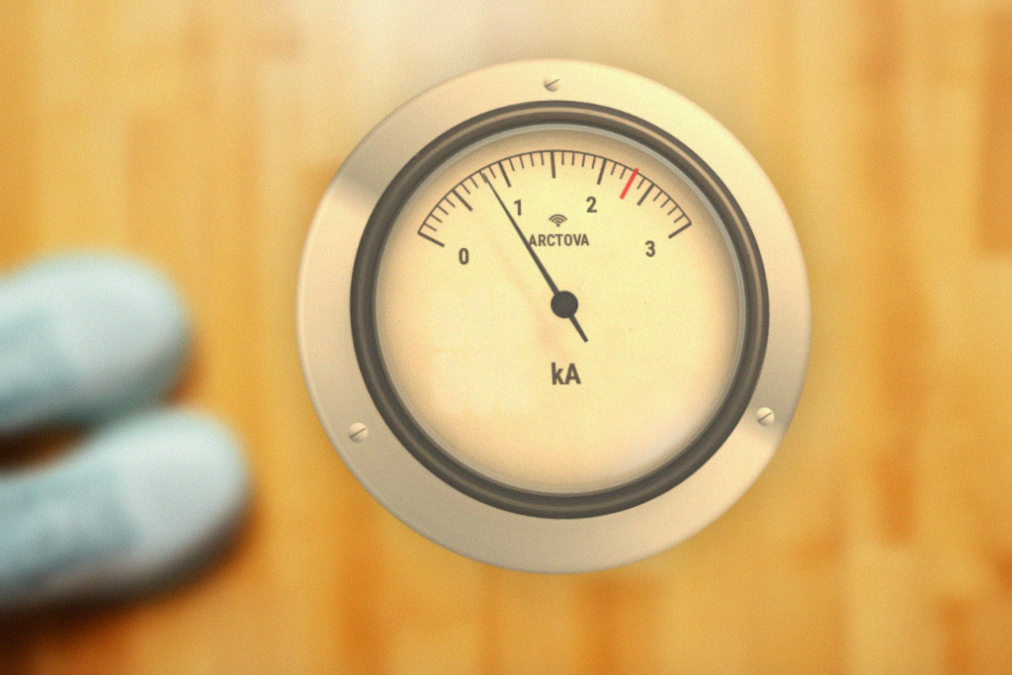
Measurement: 0.8 kA
